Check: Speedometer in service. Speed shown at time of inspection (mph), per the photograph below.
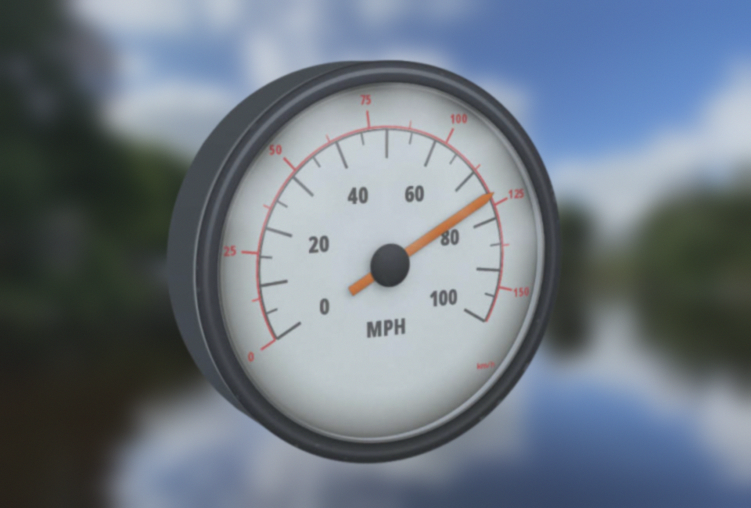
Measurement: 75 mph
